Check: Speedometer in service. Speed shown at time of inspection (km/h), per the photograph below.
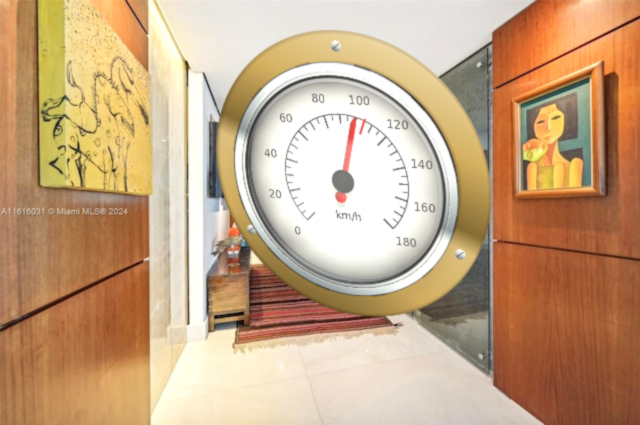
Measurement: 100 km/h
